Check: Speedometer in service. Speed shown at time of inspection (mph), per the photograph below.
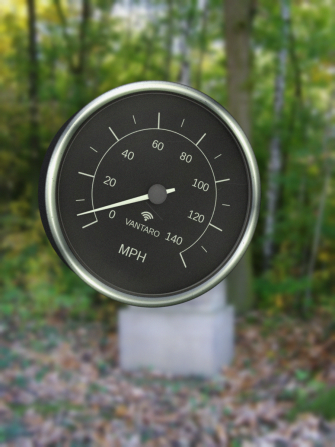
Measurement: 5 mph
